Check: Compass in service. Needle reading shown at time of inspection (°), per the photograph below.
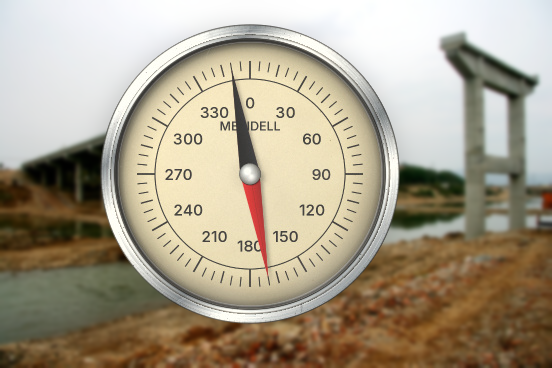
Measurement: 170 °
